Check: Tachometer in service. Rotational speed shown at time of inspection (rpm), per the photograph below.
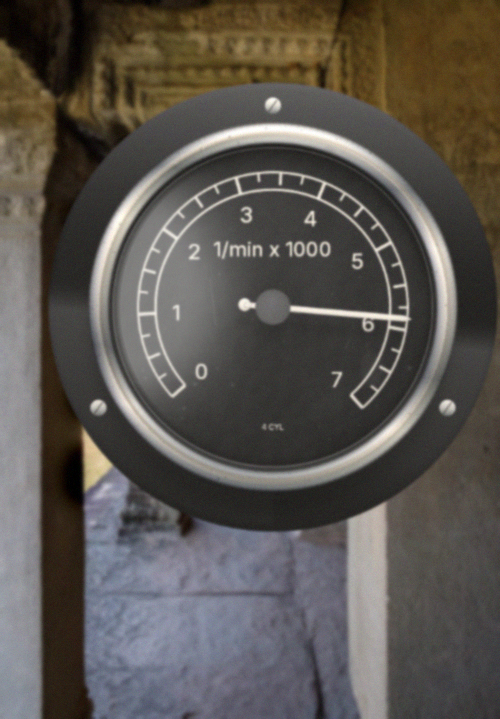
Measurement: 5875 rpm
